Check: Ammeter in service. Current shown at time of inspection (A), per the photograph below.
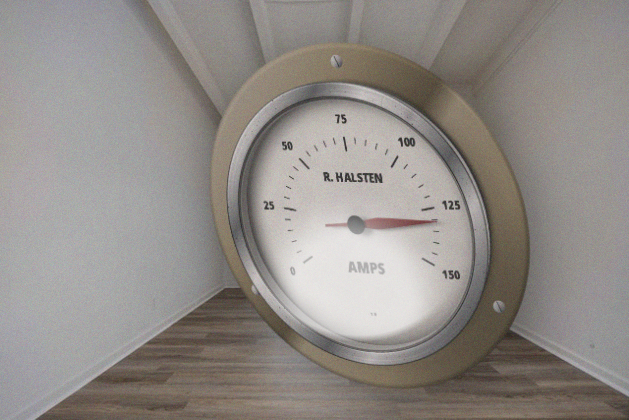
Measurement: 130 A
